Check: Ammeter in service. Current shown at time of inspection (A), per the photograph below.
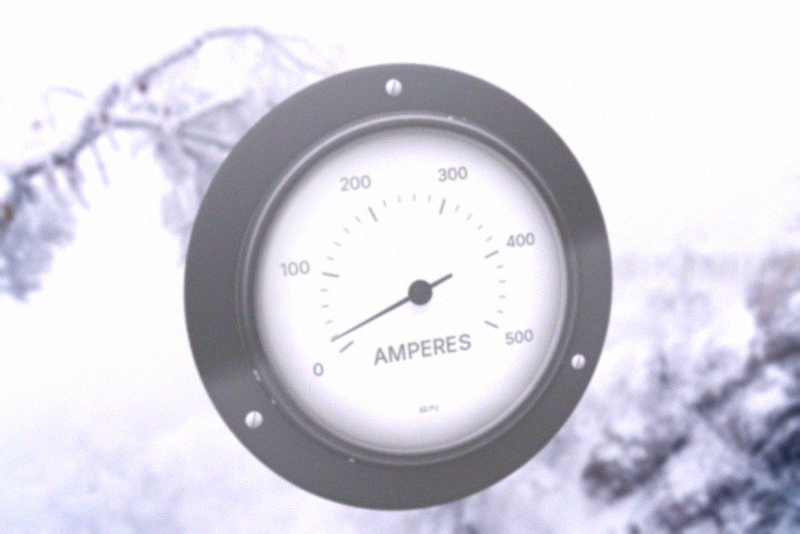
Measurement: 20 A
